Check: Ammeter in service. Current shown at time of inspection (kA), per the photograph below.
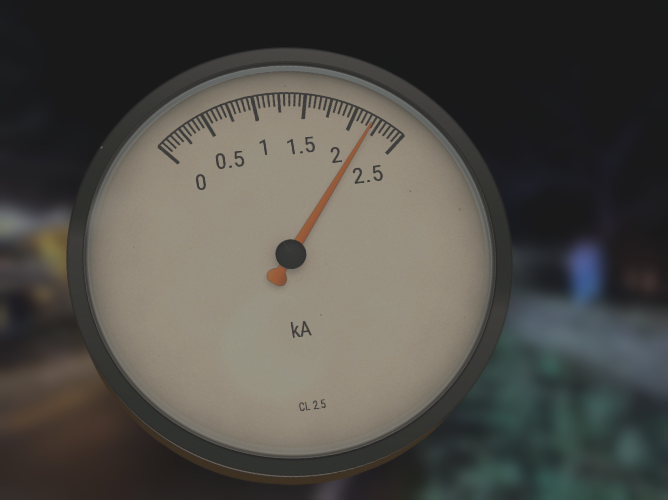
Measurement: 2.2 kA
